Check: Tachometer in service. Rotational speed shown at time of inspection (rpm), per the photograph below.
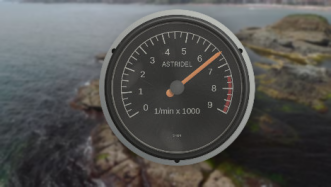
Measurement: 6500 rpm
